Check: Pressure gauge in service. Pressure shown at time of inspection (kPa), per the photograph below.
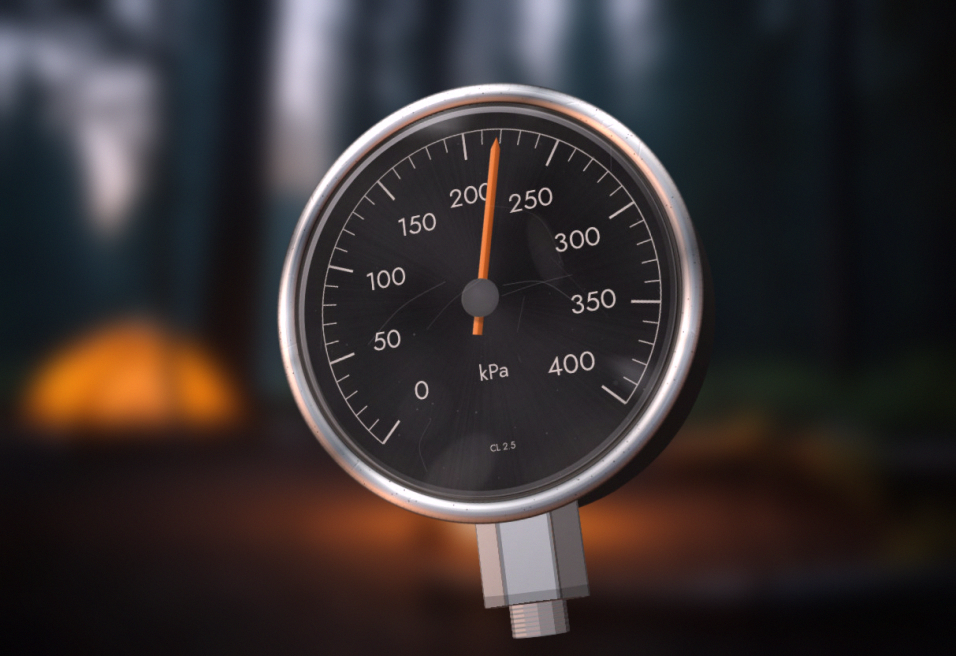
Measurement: 220 kPa
